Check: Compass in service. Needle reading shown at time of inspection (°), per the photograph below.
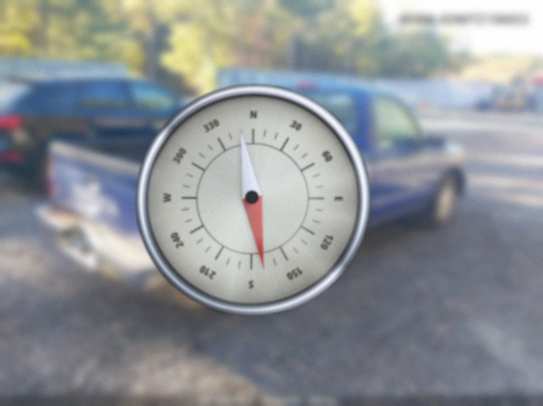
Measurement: 170 °
